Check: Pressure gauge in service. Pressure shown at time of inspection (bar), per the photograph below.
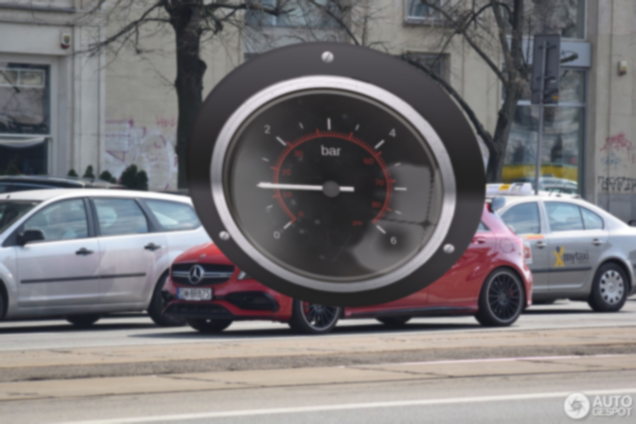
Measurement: 1 bar
